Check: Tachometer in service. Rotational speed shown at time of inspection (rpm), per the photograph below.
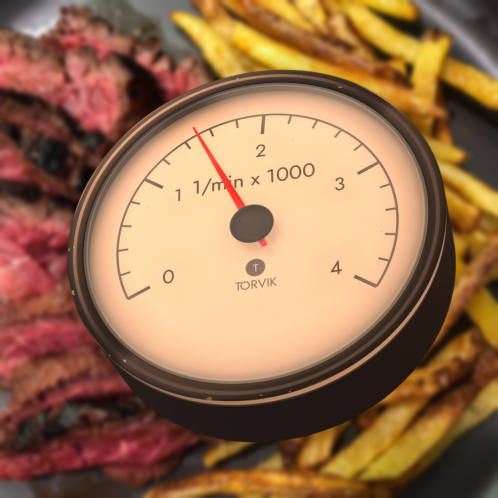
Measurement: 1500 rpm
